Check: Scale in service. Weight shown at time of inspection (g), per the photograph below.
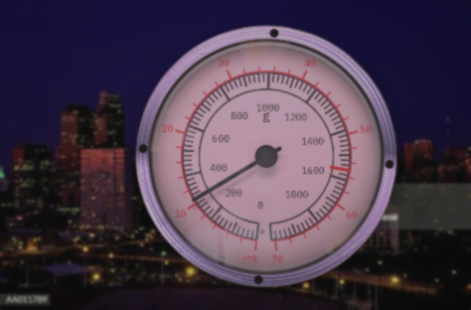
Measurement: 300 g
